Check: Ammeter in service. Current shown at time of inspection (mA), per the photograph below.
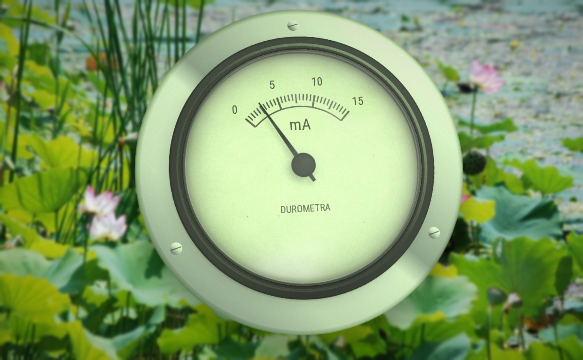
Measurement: 2.5 mA
